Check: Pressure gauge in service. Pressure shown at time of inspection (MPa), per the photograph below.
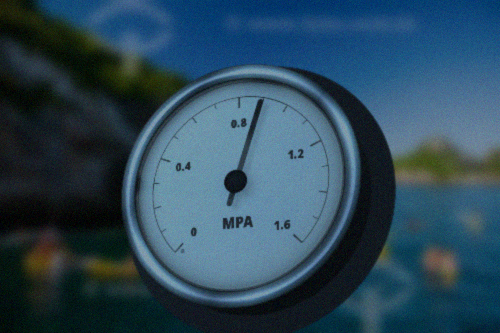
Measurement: 0.9 MPa
